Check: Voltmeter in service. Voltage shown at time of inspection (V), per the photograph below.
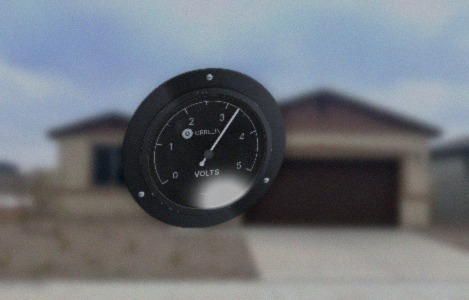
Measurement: 3.25 V
